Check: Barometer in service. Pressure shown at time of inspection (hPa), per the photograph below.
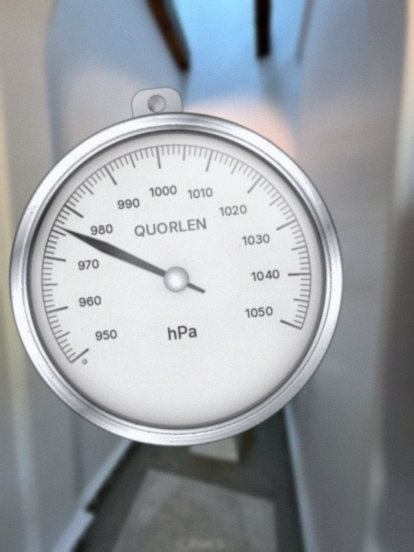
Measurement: 976 hPa
